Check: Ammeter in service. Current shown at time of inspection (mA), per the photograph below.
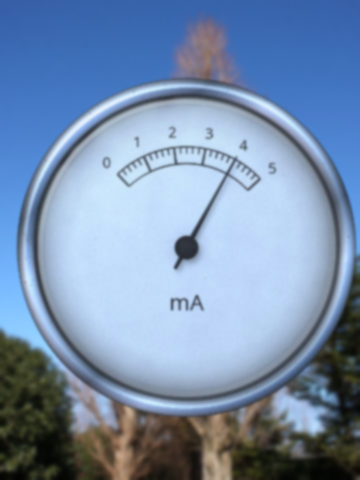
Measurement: 4 mA
